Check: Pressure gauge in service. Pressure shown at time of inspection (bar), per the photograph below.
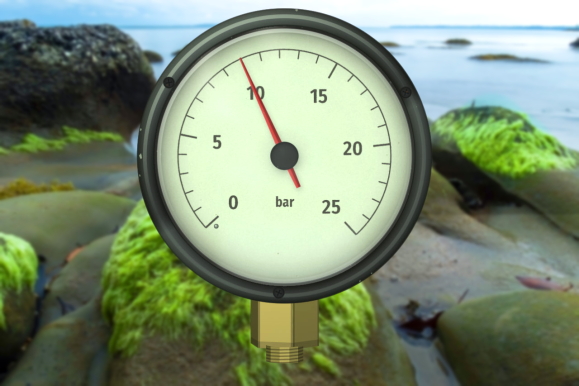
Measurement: 10 bar
